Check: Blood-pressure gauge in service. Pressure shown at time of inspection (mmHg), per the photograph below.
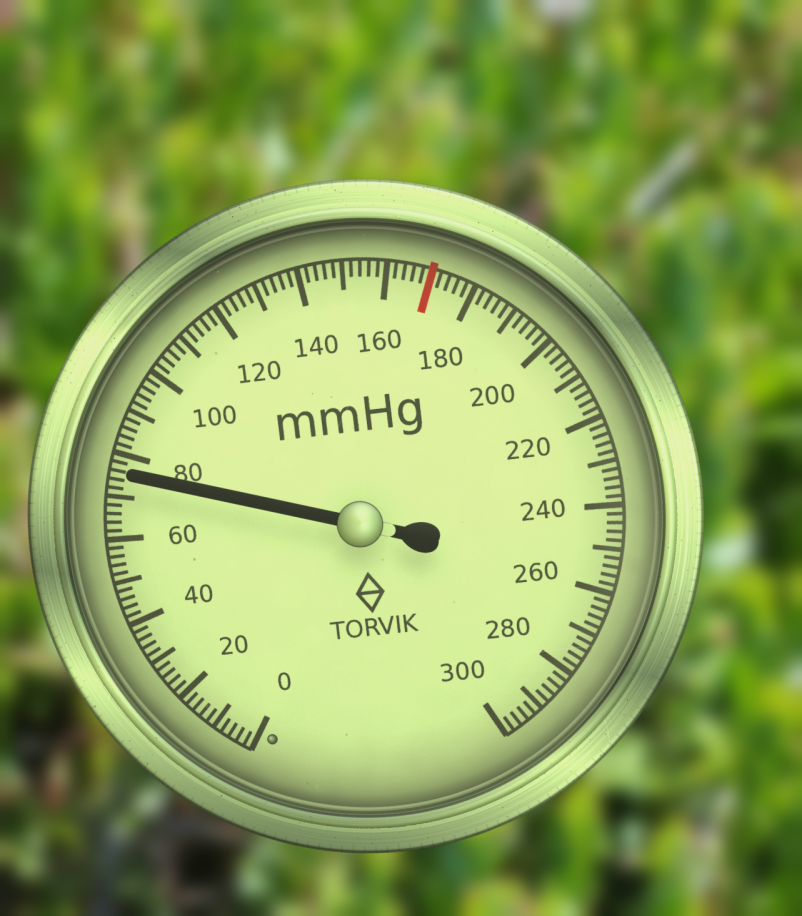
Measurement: 76 mmHg
